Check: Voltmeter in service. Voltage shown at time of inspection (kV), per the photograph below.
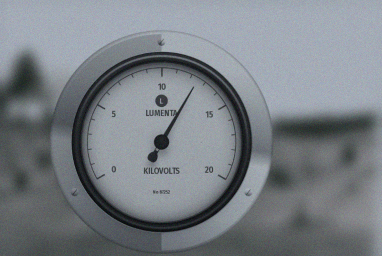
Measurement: 12.5 kV
